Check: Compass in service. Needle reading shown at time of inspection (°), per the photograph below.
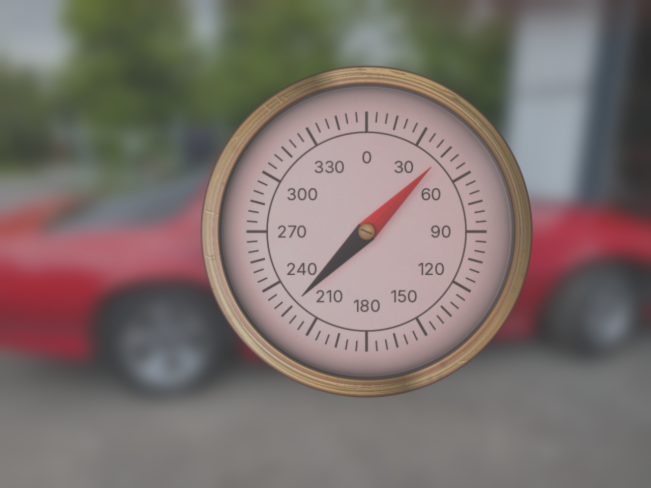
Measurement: 45 °
